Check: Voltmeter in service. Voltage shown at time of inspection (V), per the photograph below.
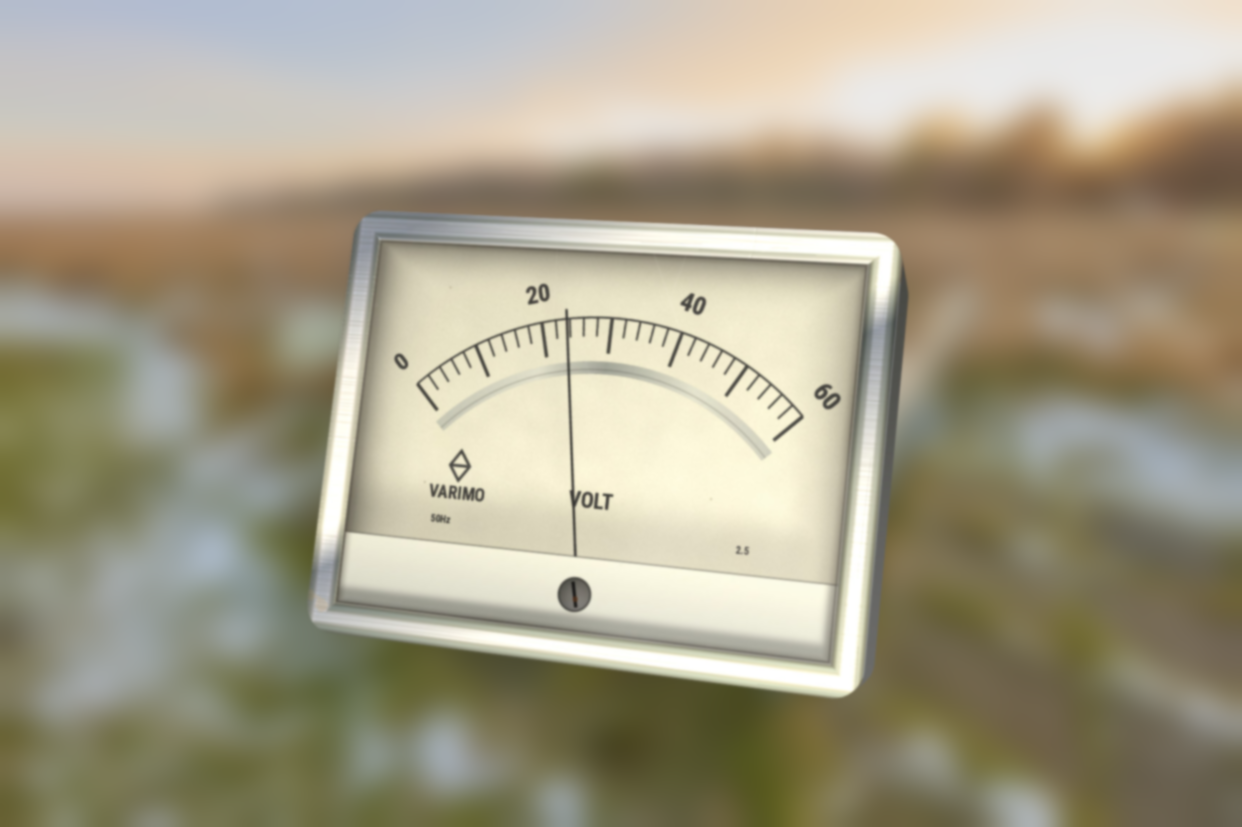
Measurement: 24 V
